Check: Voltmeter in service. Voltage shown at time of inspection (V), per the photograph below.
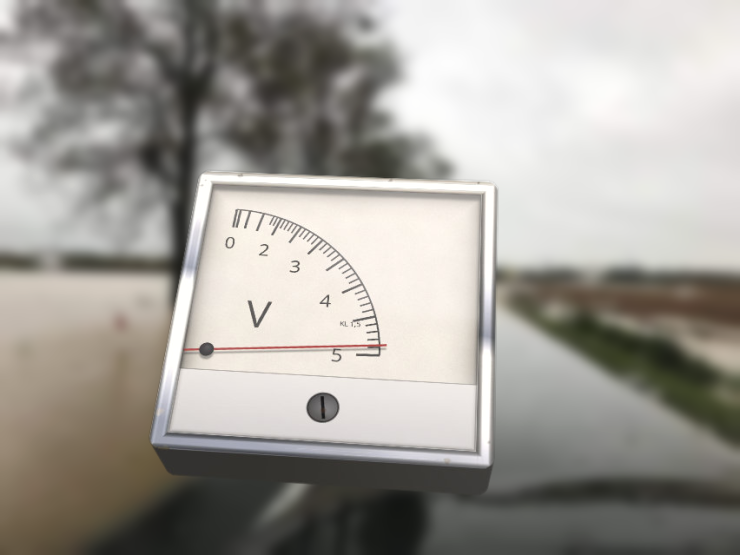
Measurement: 4.9 V
